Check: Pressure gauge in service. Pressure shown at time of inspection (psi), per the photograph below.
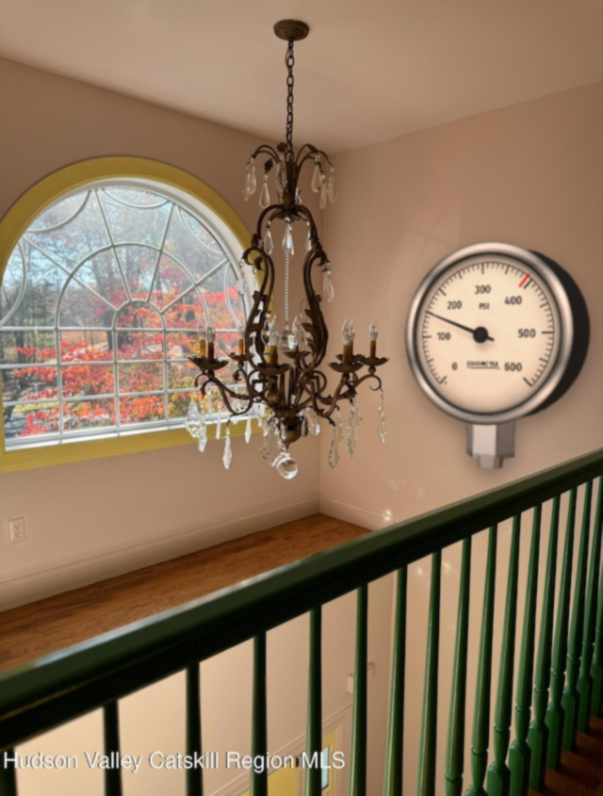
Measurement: 150 psi
